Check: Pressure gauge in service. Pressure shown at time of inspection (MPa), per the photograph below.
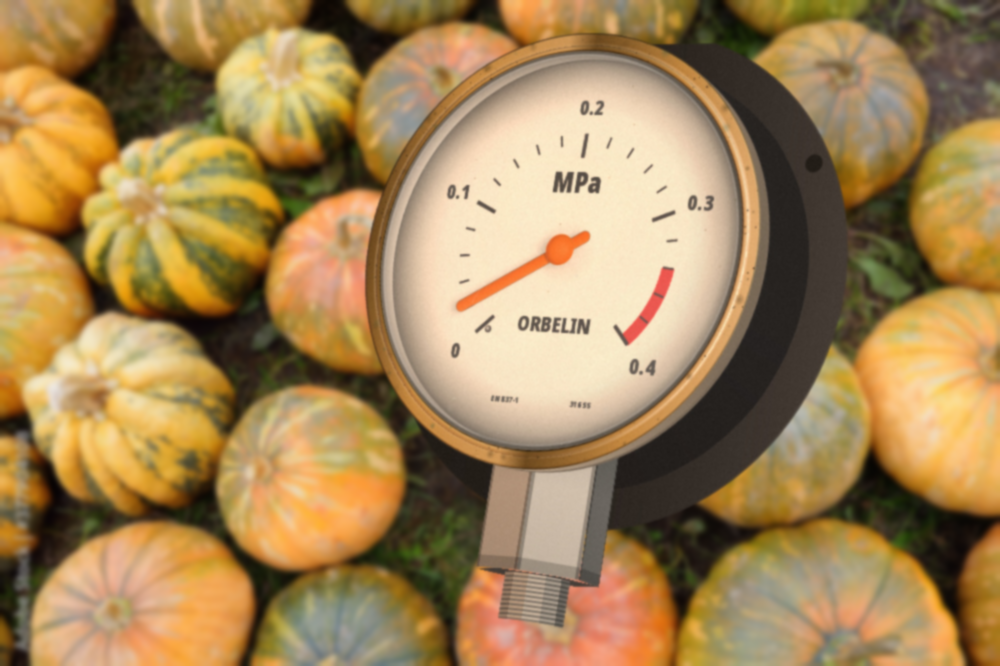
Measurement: 0.02 MPa
